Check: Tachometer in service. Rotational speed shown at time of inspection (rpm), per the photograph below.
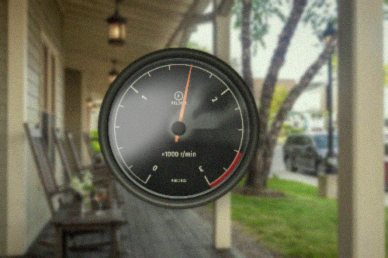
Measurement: 1600 rpm
